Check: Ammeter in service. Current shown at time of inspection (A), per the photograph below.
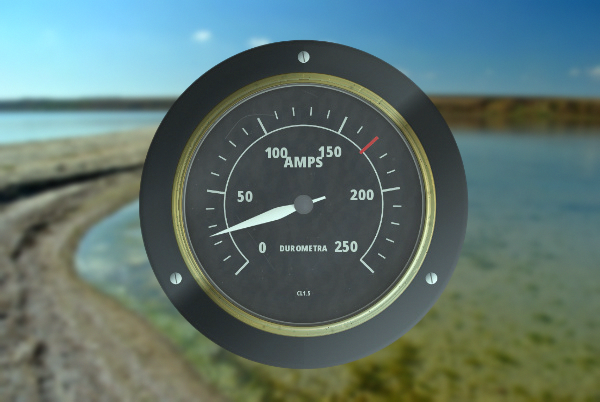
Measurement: 25 A
